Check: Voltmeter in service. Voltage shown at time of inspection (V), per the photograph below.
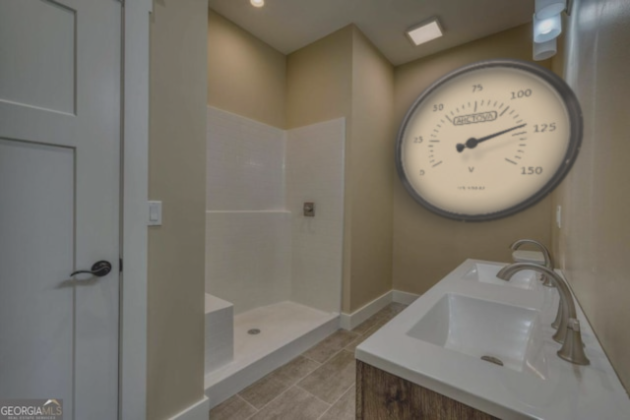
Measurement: 120 V
